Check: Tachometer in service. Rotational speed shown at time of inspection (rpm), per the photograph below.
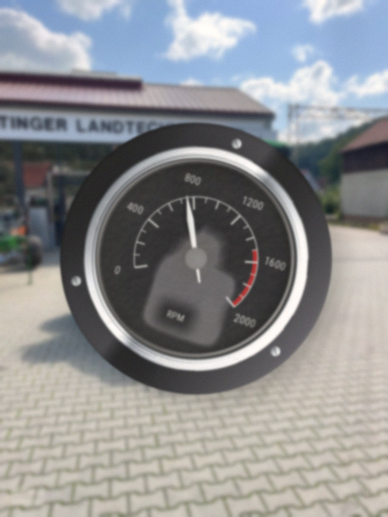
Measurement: 750 rpm
